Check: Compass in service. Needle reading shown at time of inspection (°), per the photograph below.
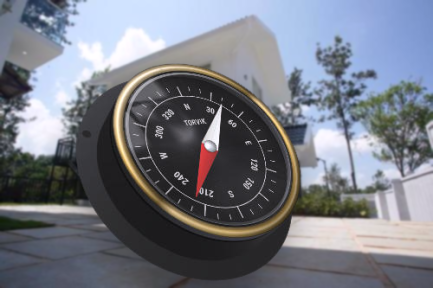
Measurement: 220 °
